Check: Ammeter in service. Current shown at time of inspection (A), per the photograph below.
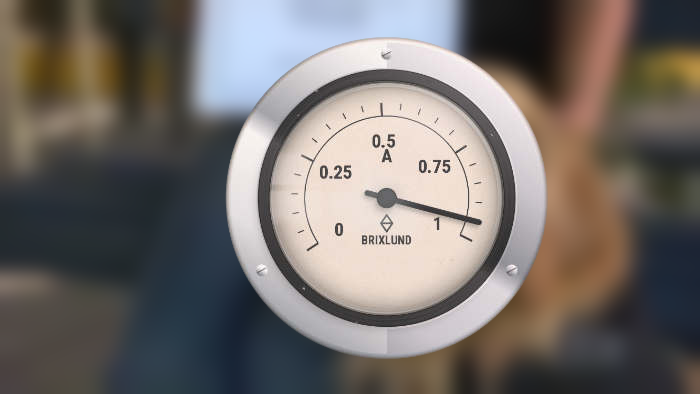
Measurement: 0.95 A
